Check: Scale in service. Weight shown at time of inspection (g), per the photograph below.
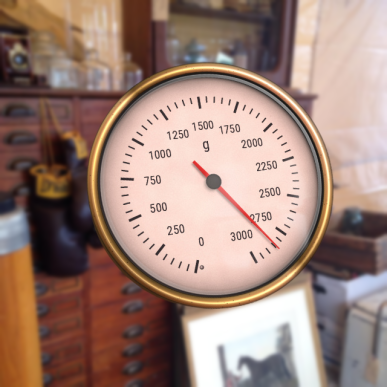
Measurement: 2850 g
